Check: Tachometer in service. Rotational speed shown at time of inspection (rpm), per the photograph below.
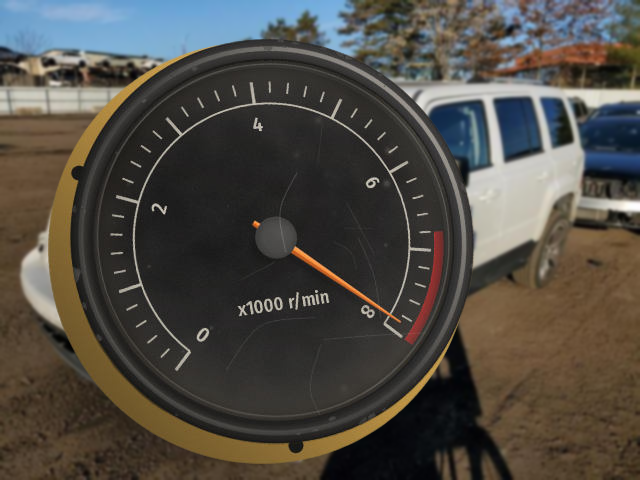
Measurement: 7900 rpm
